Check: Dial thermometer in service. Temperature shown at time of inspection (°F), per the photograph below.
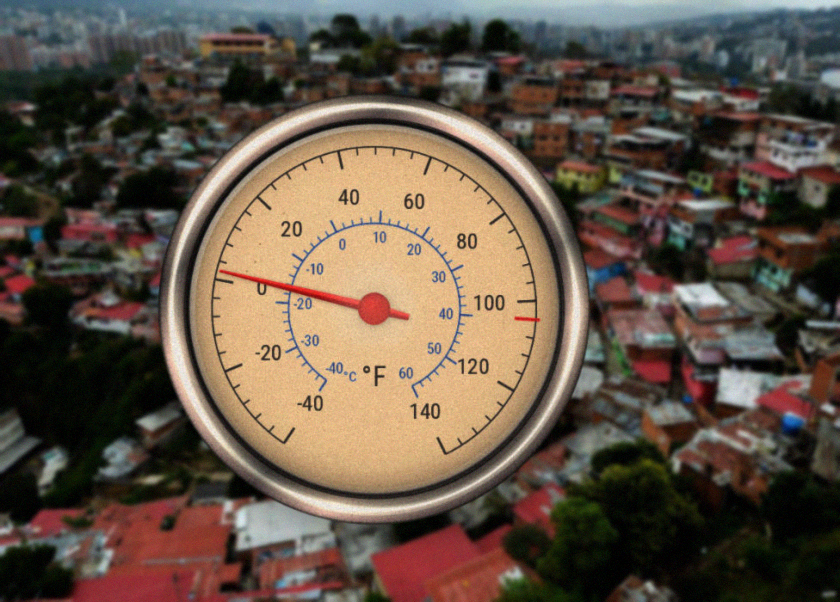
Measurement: 2 °F
